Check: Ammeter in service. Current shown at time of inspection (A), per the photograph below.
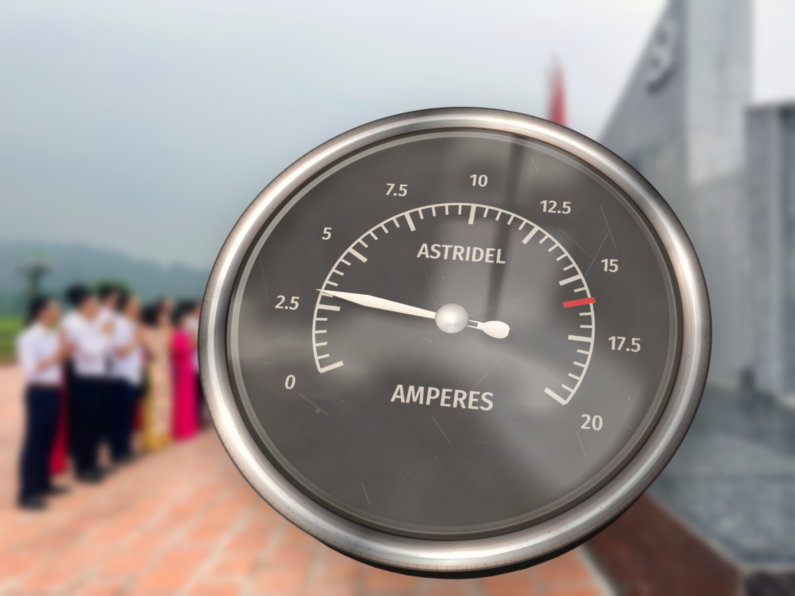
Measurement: 3 A
